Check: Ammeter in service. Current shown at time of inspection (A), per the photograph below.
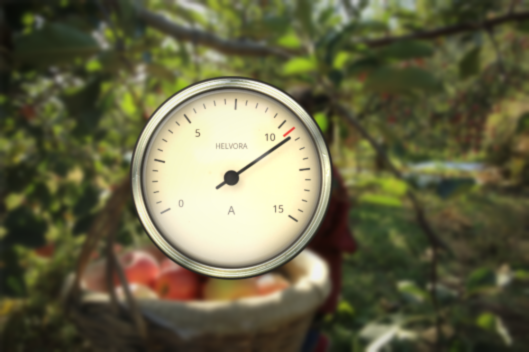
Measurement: 10.75 A
